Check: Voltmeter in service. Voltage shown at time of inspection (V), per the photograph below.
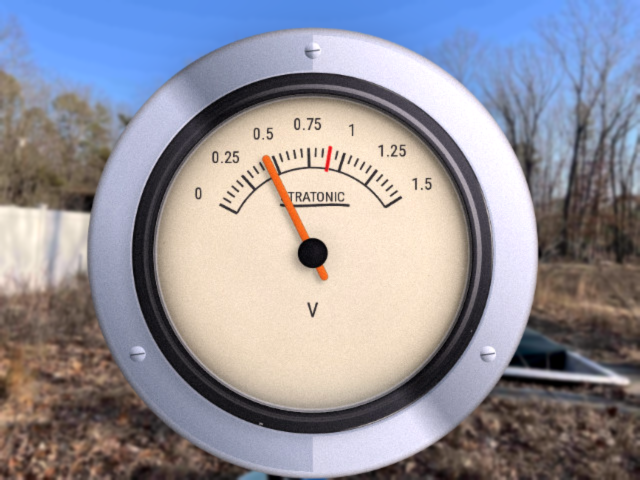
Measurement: 0.45 V
